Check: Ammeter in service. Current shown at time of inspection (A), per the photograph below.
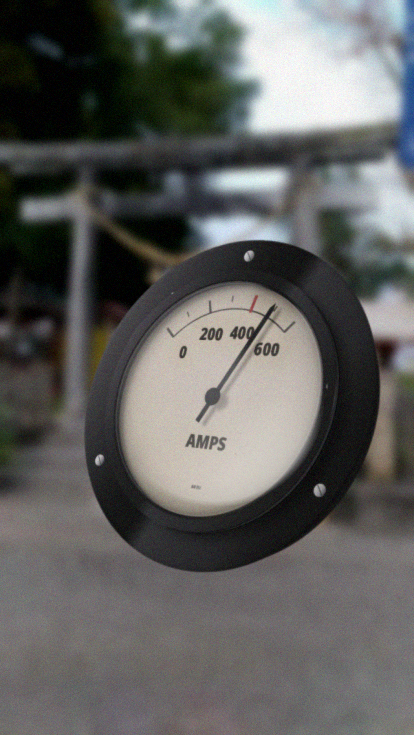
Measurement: 500 A
